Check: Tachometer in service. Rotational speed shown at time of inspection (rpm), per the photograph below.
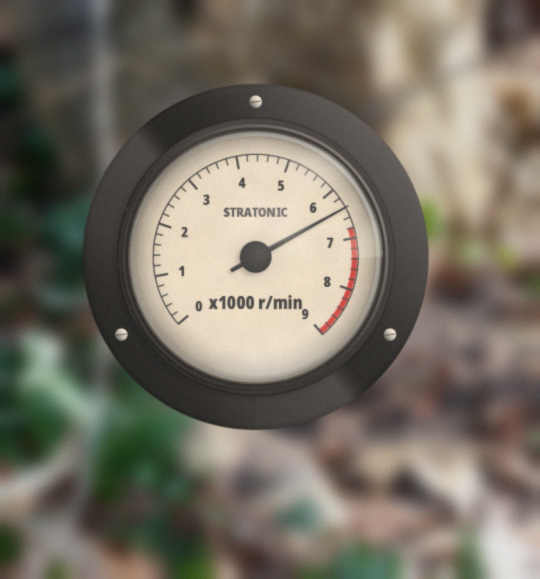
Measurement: 6400 rpm
